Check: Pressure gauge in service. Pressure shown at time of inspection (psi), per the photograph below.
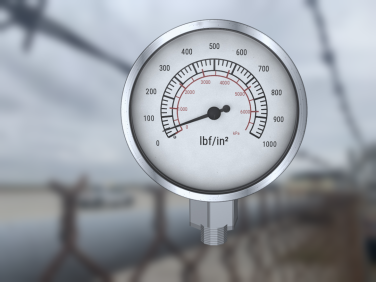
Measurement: 40 psi
